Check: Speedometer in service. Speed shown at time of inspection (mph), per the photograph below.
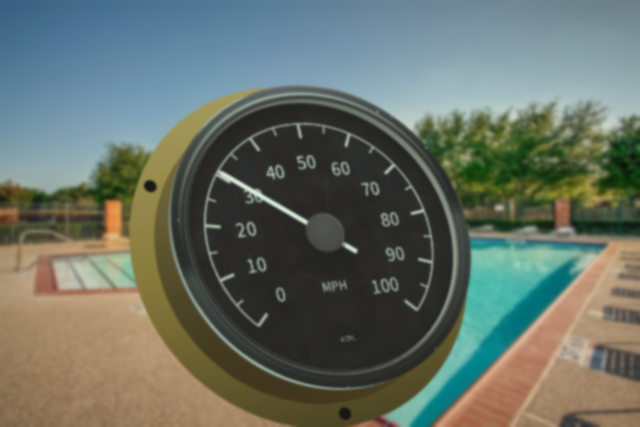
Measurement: 30 mph
